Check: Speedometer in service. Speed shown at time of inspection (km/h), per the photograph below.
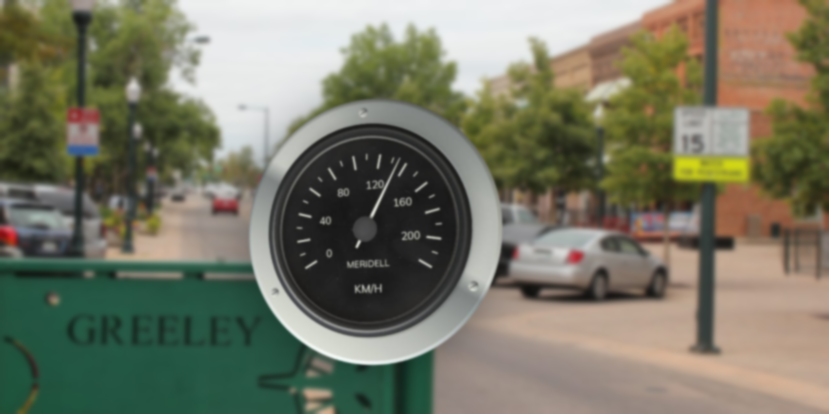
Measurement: 135 km/h
